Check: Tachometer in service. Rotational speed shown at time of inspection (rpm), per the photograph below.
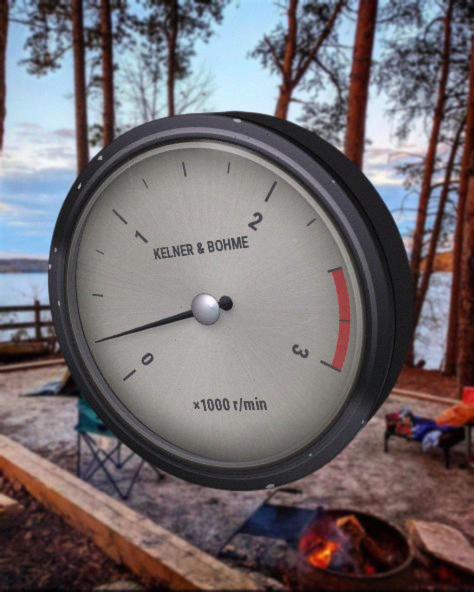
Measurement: 250 rpm
